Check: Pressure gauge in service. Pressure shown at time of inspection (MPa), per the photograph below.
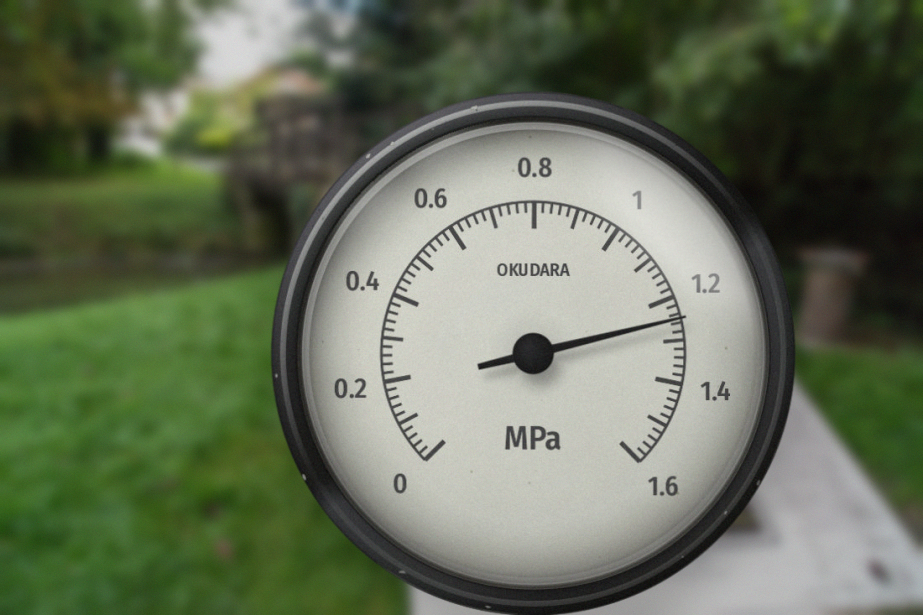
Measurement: 1.25 MPa
